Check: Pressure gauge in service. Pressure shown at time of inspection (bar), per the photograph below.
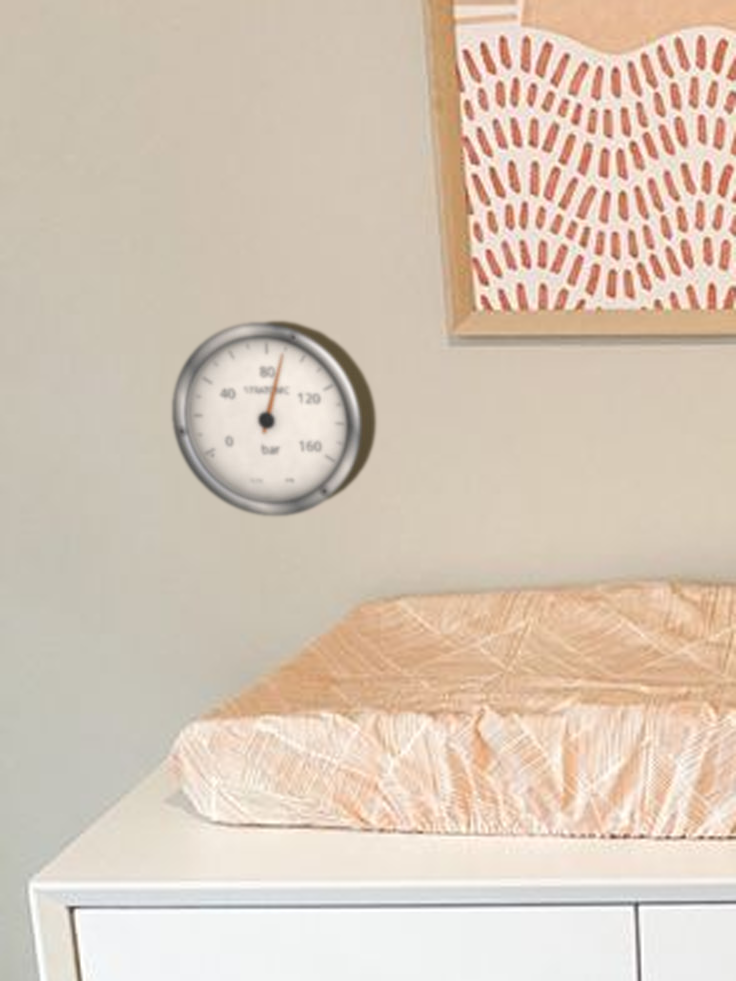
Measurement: 90 bar
